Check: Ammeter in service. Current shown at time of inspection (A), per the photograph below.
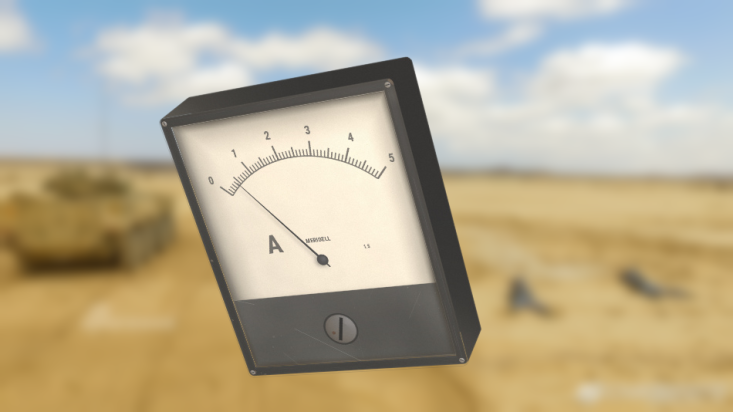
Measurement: 0.5 A
